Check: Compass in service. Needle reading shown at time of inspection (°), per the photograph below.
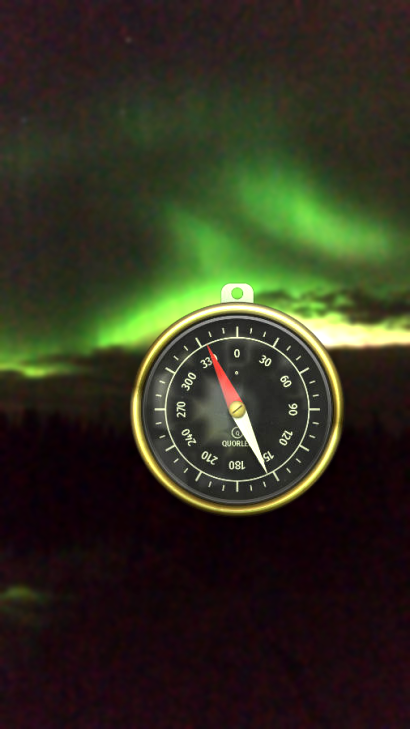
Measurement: 335 °
